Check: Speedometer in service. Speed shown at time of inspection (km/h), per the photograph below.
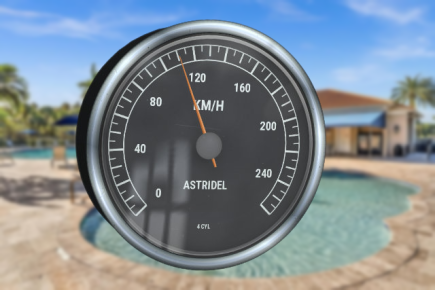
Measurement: 110 km/h
